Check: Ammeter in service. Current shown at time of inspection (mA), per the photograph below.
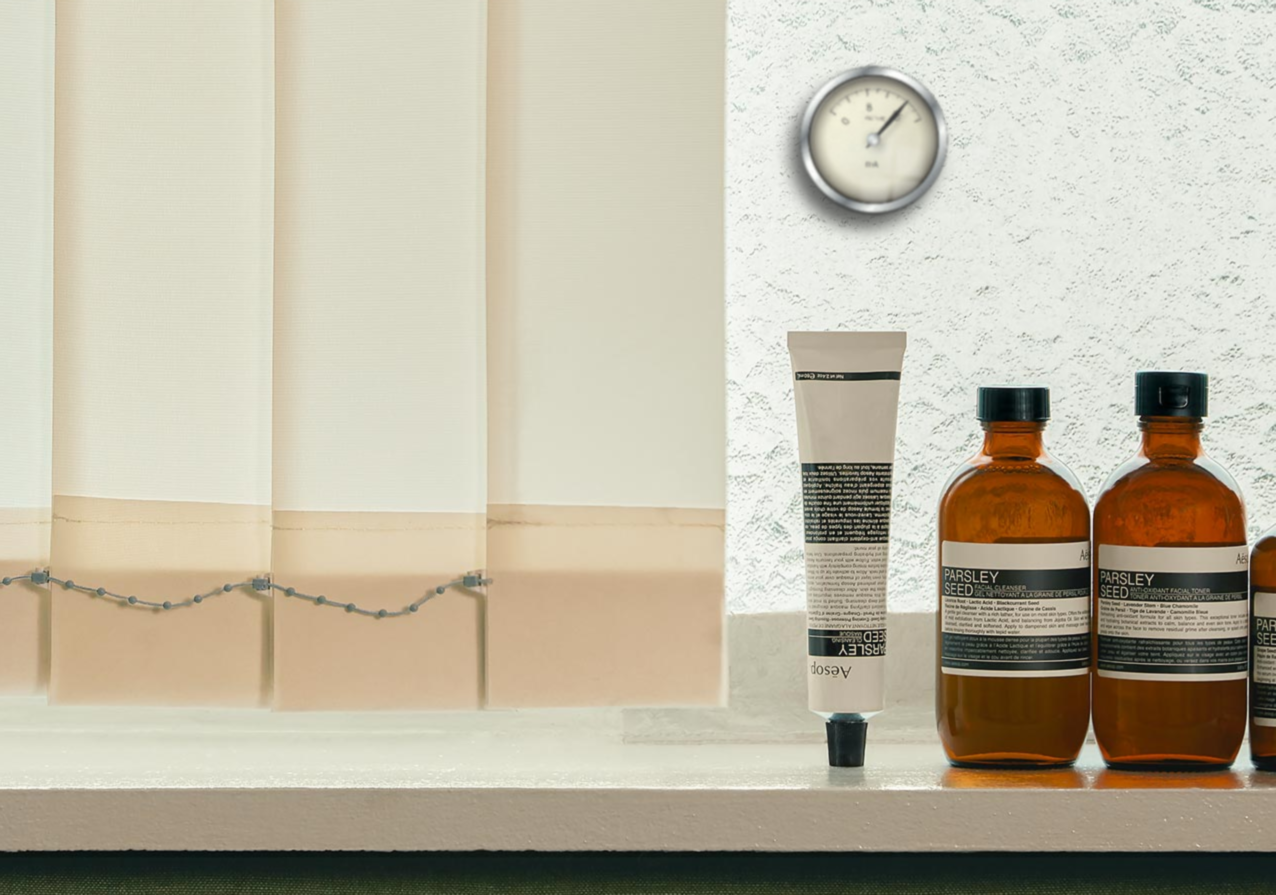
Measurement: 16 mA
